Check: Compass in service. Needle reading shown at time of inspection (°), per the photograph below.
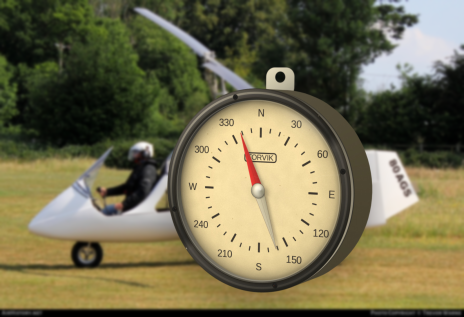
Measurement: 340 °
